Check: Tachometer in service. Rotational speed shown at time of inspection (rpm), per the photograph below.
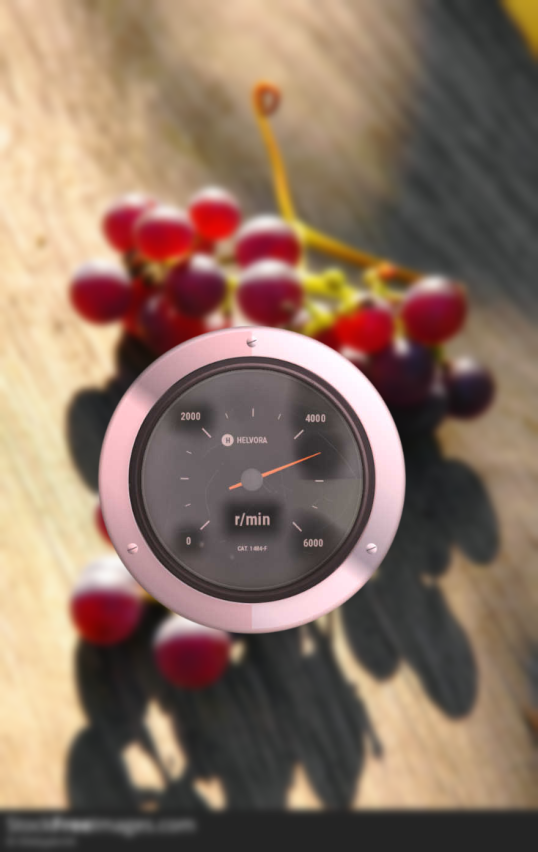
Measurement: 4500 rpm
